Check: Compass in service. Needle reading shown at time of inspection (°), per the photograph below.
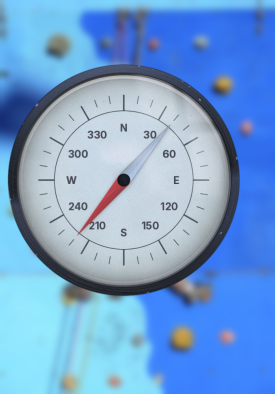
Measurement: 220 °
